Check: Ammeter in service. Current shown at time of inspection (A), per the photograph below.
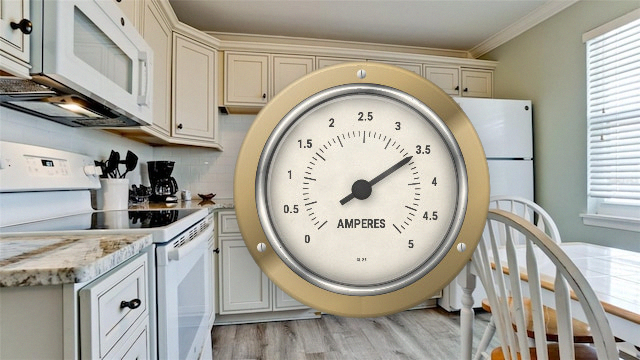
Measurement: 3.5 A
